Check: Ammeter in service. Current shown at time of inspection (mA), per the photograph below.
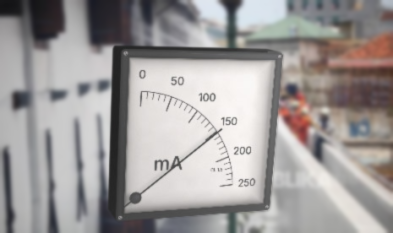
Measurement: 150 mA
